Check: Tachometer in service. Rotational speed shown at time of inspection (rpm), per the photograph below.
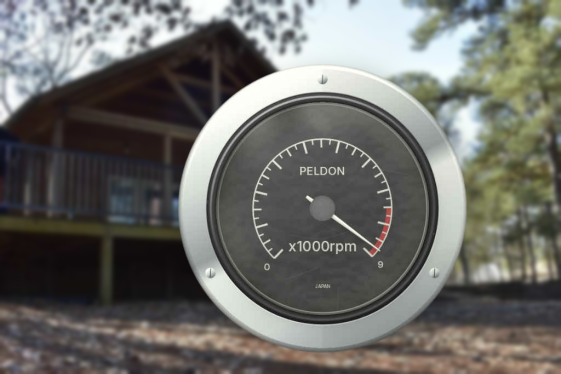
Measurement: 8750 rpm
